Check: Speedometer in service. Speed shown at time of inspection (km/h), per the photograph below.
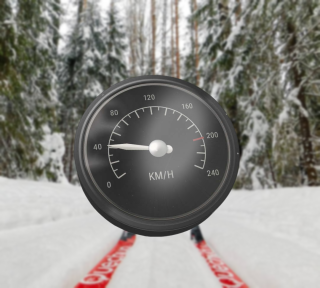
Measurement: 40 km/h
